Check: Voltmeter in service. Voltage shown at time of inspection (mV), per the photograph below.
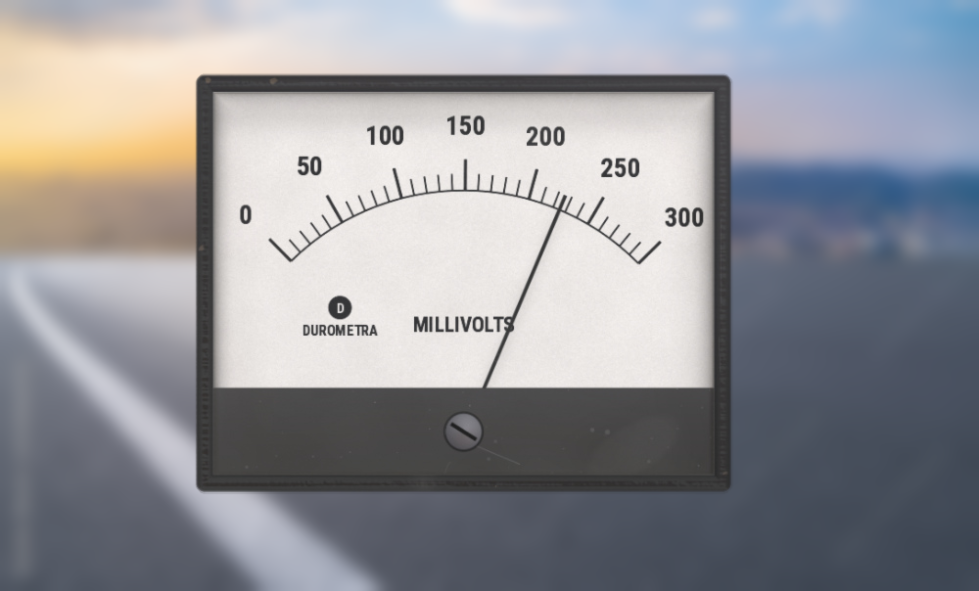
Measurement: 225 mV
